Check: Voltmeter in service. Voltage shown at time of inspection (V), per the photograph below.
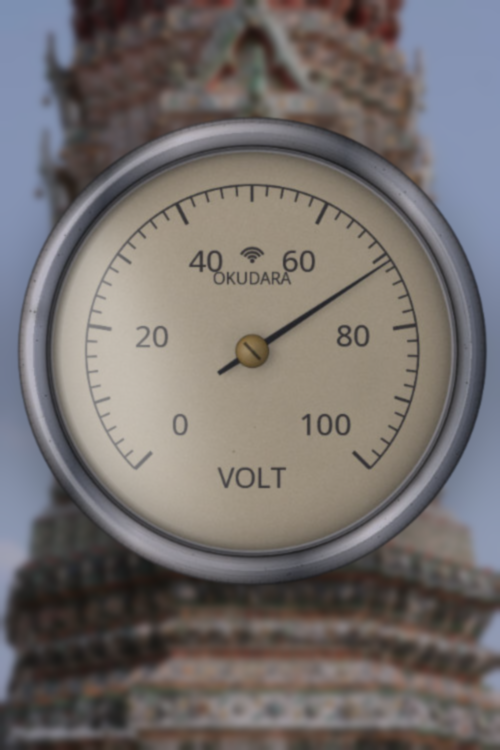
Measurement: 71 V
